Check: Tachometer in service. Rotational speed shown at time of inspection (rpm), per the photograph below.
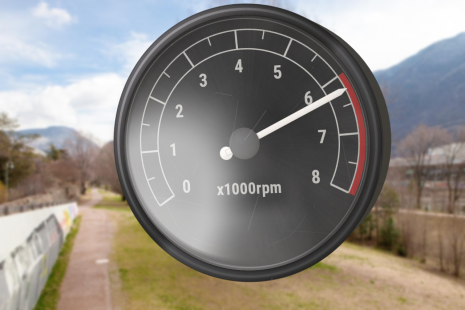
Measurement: 6250 rpm
